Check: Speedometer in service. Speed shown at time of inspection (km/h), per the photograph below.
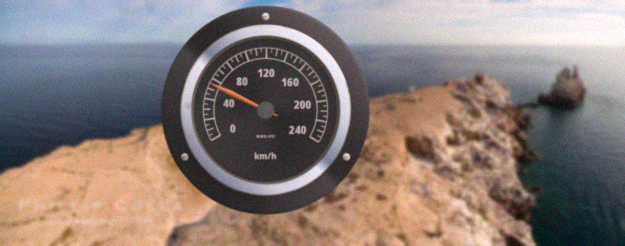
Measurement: 55 km/h
